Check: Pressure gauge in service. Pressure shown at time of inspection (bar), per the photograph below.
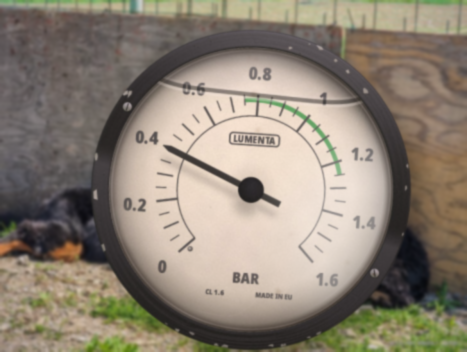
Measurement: 0.4 bar
